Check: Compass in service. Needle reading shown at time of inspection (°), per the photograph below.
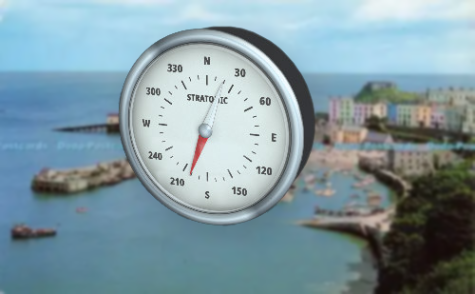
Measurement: 200 °
